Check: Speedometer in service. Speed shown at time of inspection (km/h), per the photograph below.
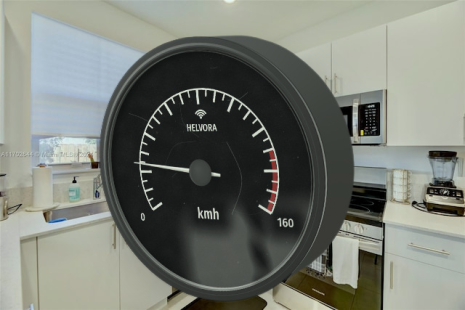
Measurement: 25 km/h
